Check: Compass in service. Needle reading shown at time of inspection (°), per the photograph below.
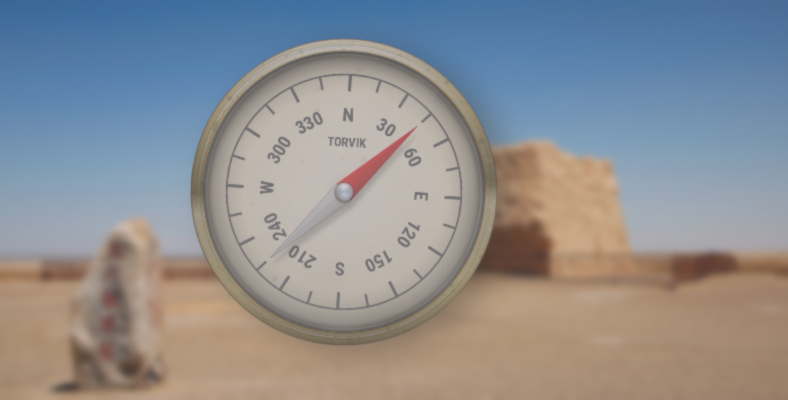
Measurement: 45 °
